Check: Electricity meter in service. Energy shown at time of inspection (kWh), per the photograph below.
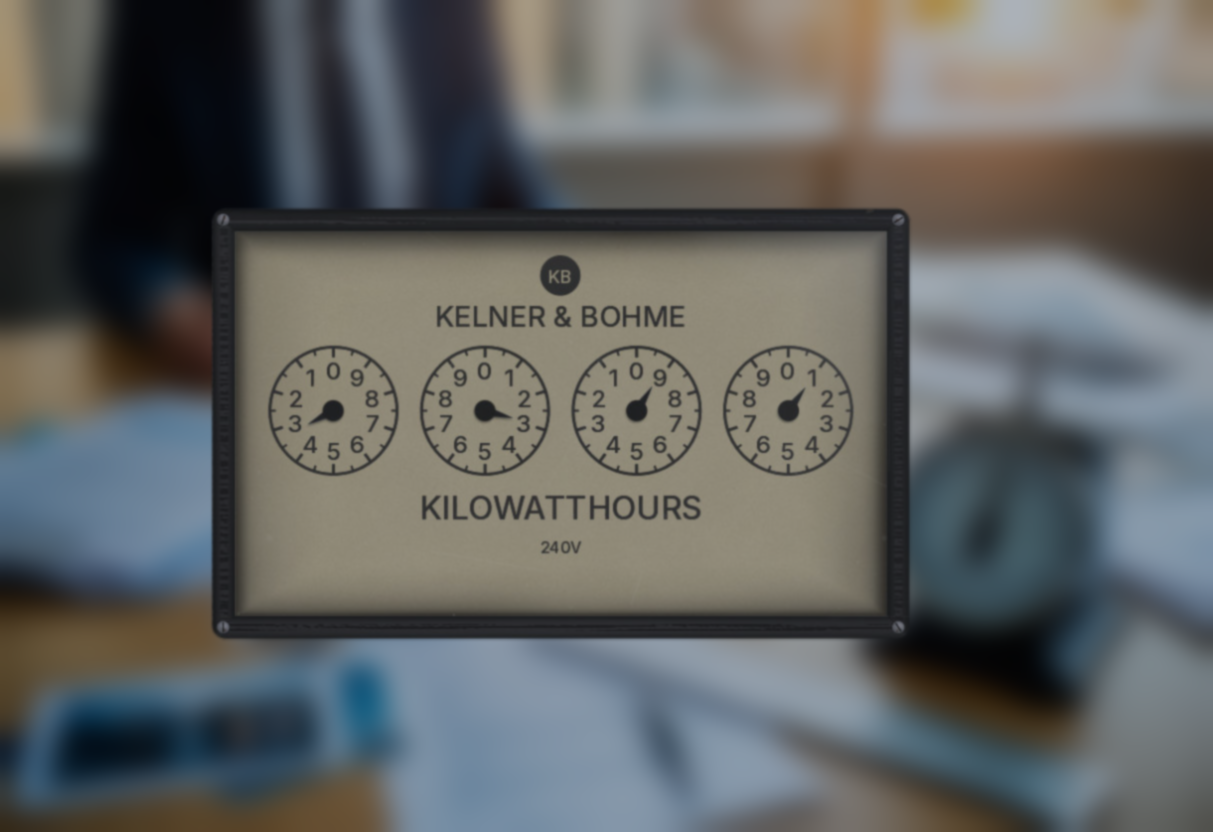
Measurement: 3291 kWh
